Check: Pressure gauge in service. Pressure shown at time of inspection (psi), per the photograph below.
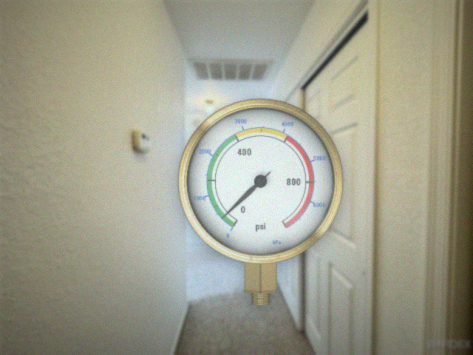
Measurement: 50 psi
